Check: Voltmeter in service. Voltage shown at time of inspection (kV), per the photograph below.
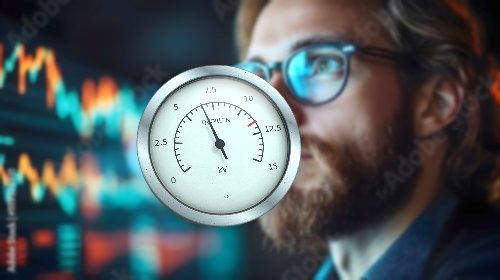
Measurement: 6.5 kV
